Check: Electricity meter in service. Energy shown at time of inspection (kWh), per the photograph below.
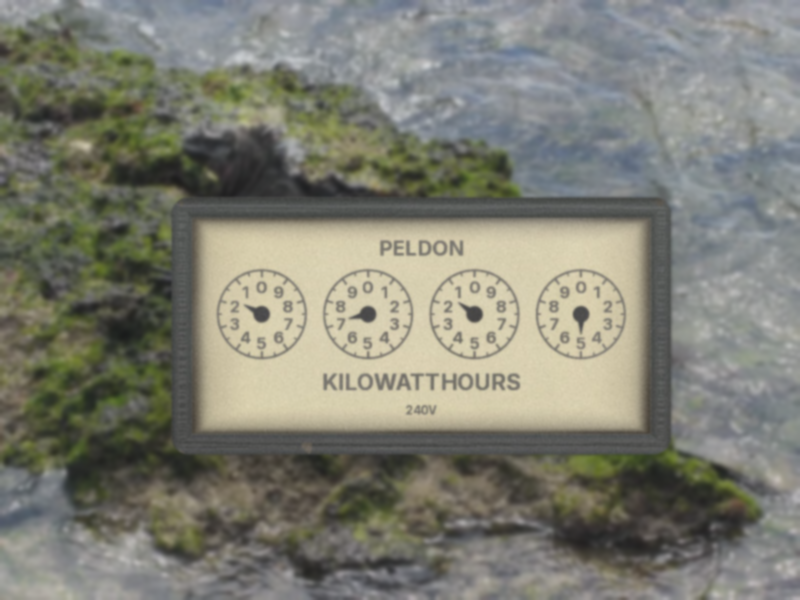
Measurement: 1715 kWh
